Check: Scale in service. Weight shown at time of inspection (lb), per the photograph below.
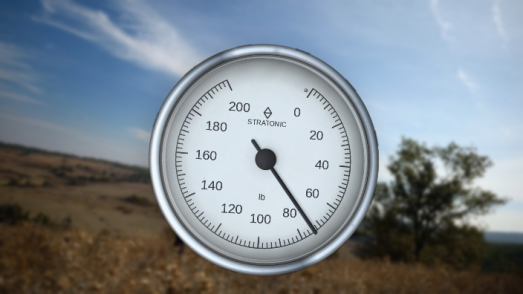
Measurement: 74 lb
